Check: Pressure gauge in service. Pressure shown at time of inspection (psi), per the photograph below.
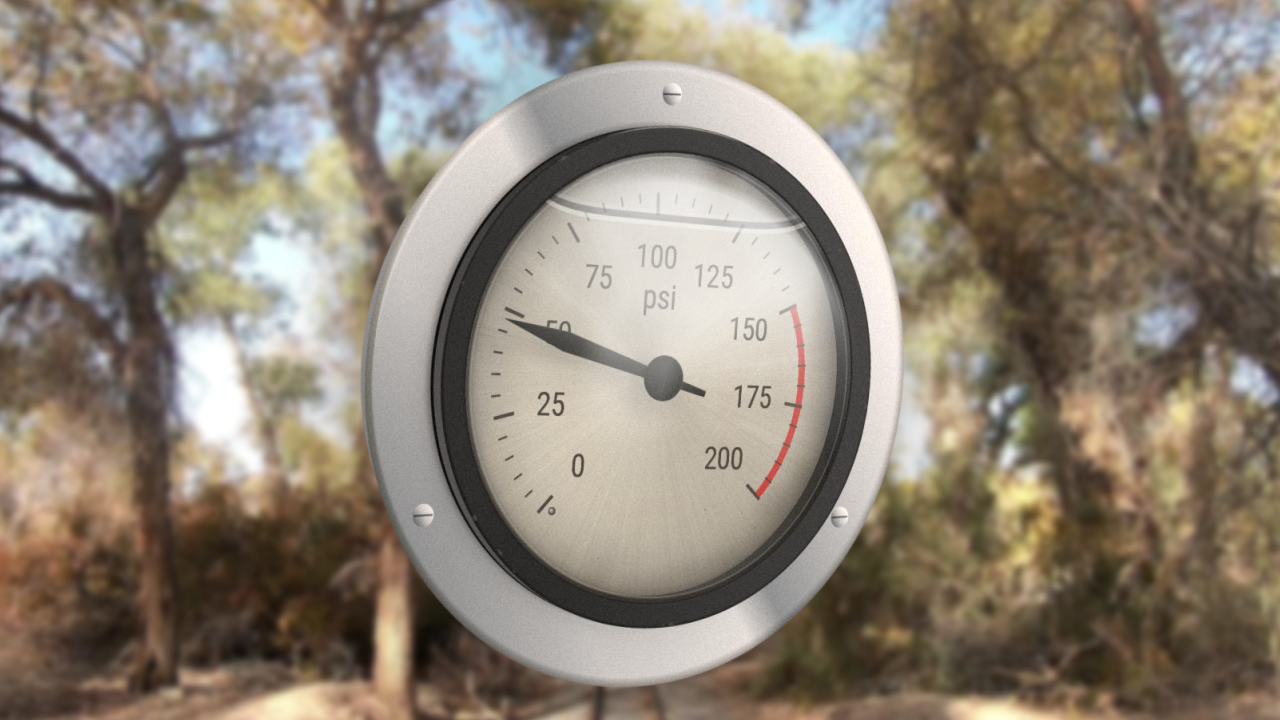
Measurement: 47.5 psi
